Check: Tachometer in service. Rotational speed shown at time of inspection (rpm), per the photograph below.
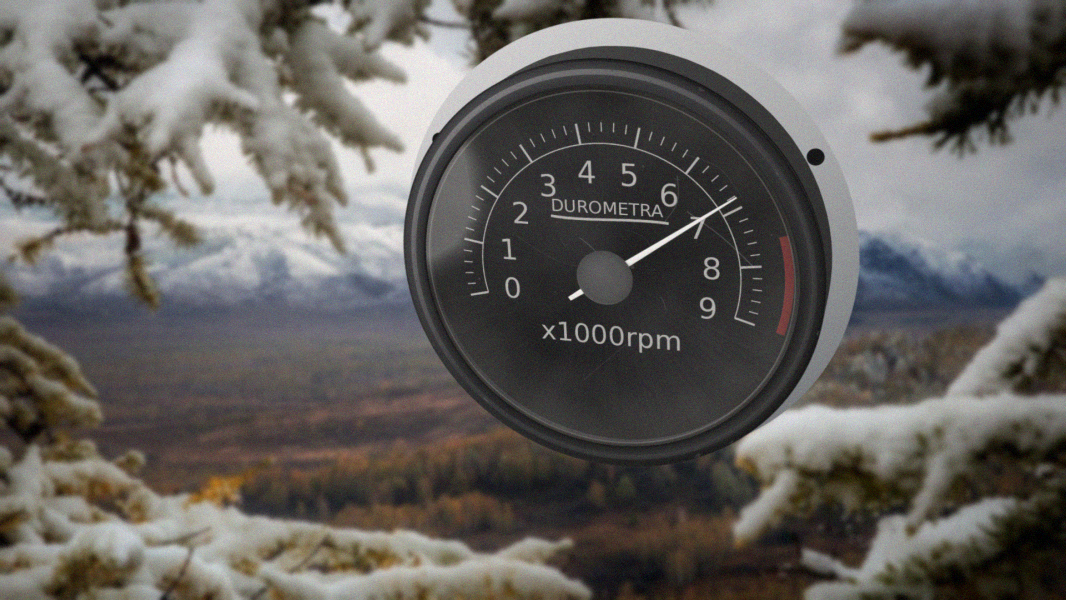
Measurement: 6800 rpm
